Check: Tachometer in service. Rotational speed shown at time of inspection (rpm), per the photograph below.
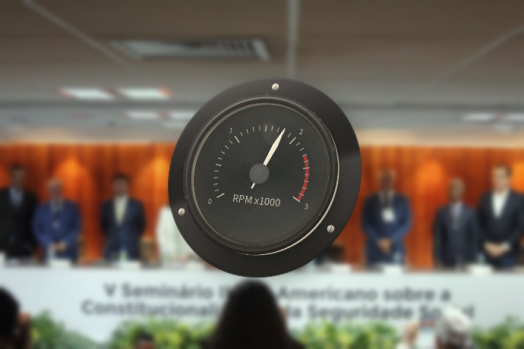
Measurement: 1800 rpm
